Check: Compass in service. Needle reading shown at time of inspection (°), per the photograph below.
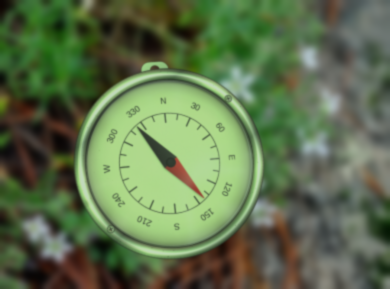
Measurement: 142.5 °
